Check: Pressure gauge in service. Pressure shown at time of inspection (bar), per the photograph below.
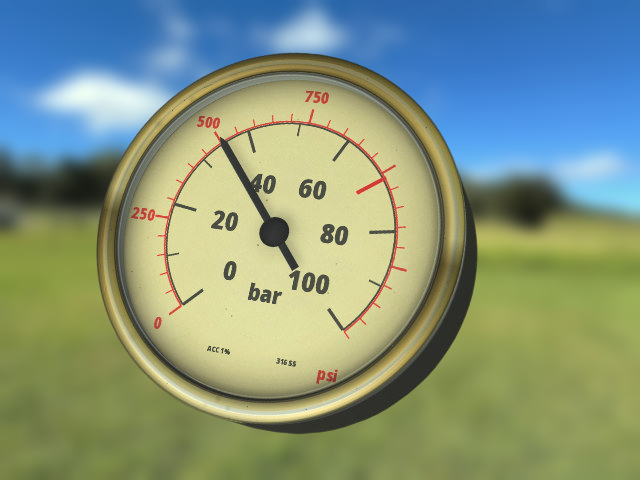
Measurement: 35 bar
